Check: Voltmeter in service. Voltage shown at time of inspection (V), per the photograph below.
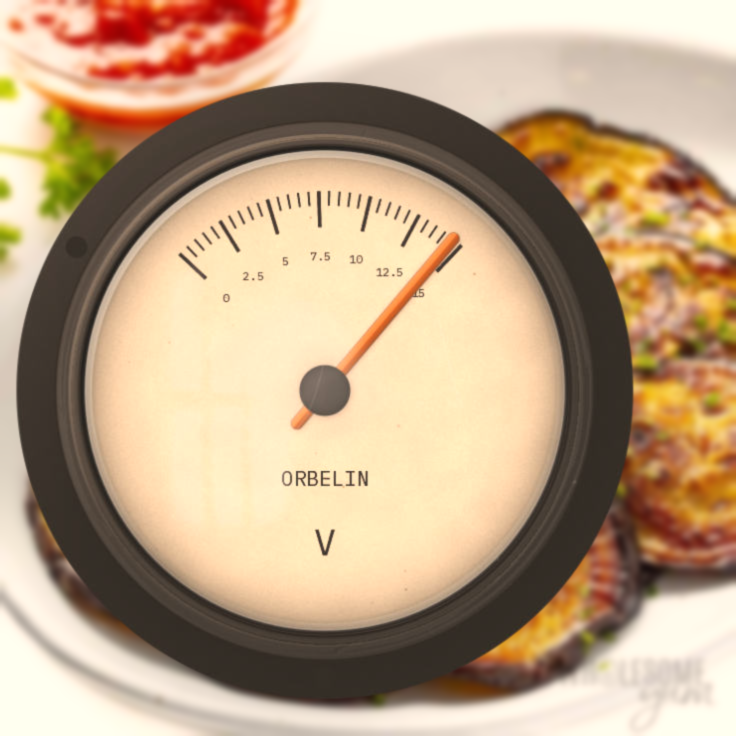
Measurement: 14.5 V
